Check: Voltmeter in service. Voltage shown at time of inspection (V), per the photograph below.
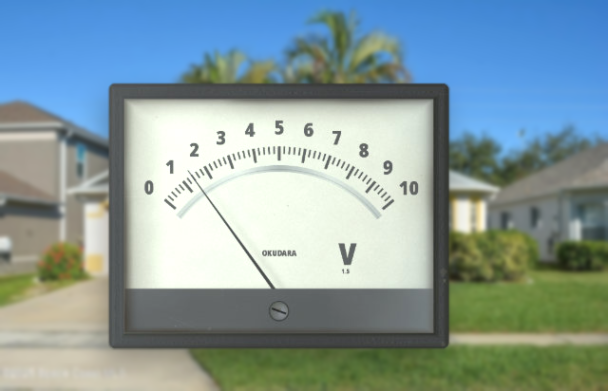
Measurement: 1.4 V
